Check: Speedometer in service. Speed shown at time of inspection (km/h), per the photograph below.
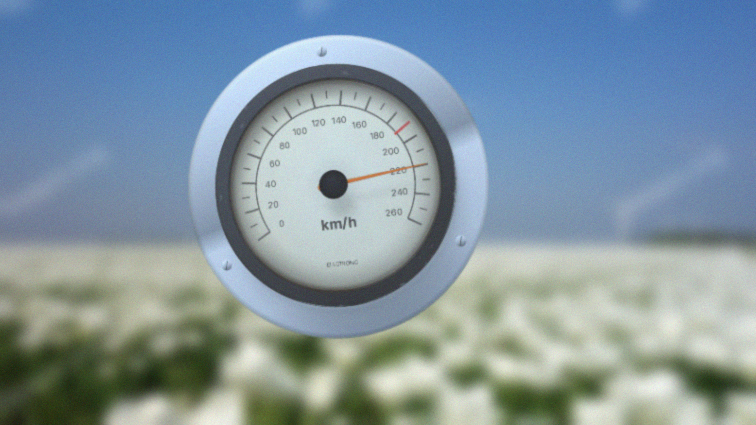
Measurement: 220 km/h
